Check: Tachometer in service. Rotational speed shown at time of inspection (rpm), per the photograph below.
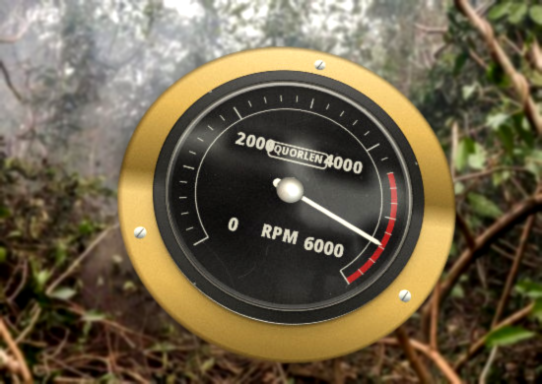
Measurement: 5400 rpm
